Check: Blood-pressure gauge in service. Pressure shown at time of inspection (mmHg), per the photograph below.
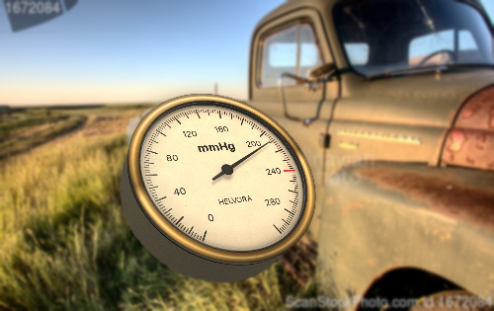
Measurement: 210 mmHg
